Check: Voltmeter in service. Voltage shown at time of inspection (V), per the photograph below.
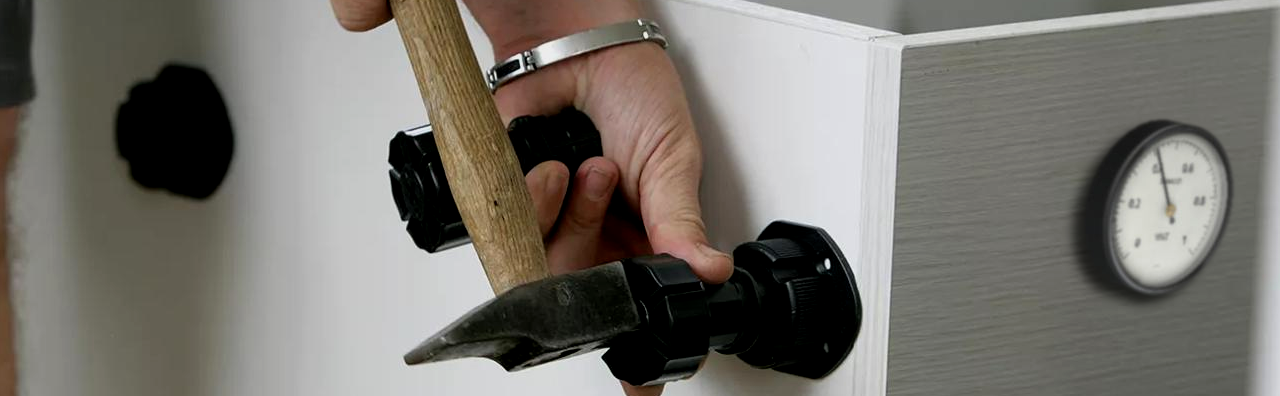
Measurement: 0.4 V
